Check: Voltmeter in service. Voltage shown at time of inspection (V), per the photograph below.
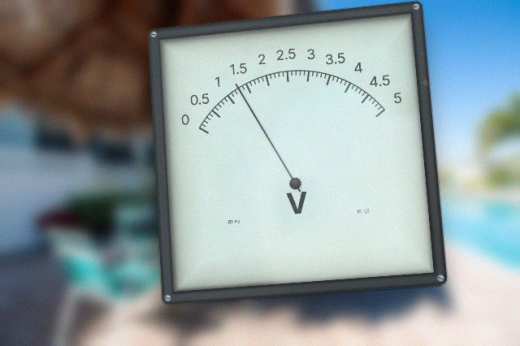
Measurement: 1.3 V
